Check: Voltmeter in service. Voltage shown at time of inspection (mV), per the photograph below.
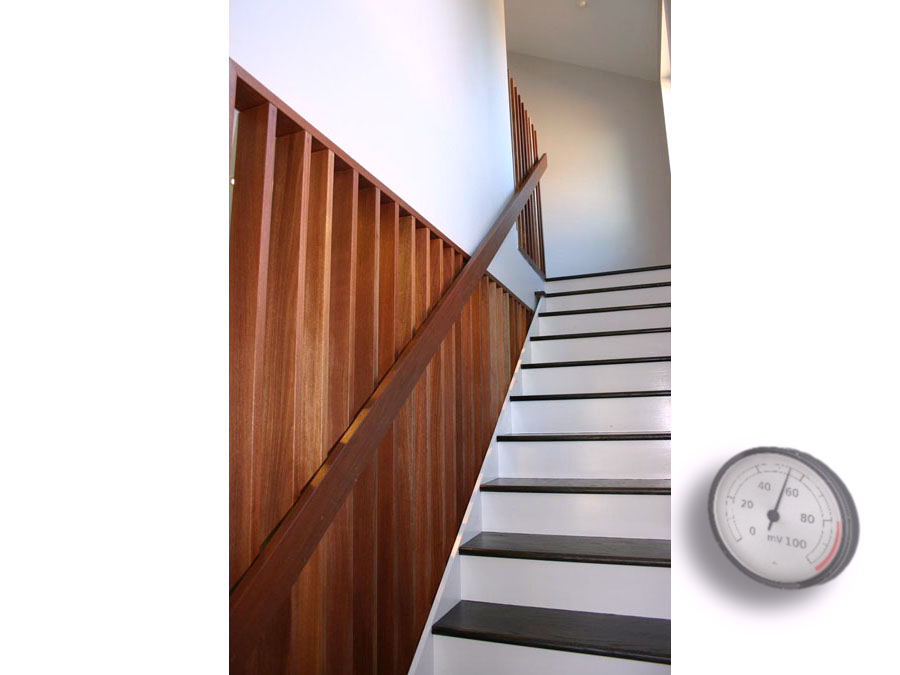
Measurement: 55 mV
